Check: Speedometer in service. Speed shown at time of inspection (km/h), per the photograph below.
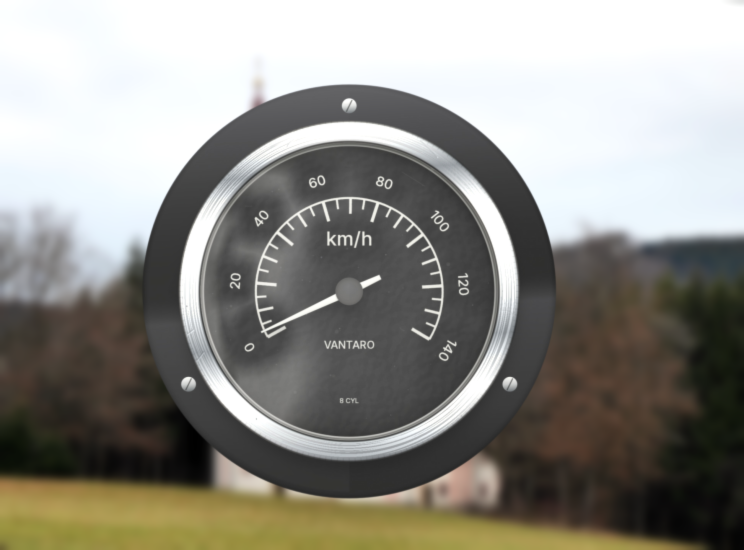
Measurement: 2.5 km/h
